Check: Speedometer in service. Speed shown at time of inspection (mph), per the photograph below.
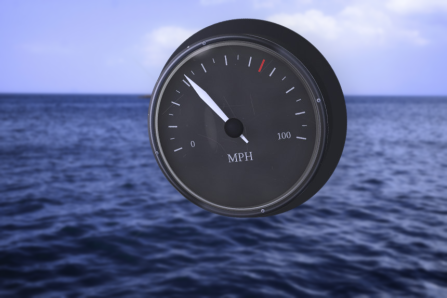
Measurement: 32.5 mph
